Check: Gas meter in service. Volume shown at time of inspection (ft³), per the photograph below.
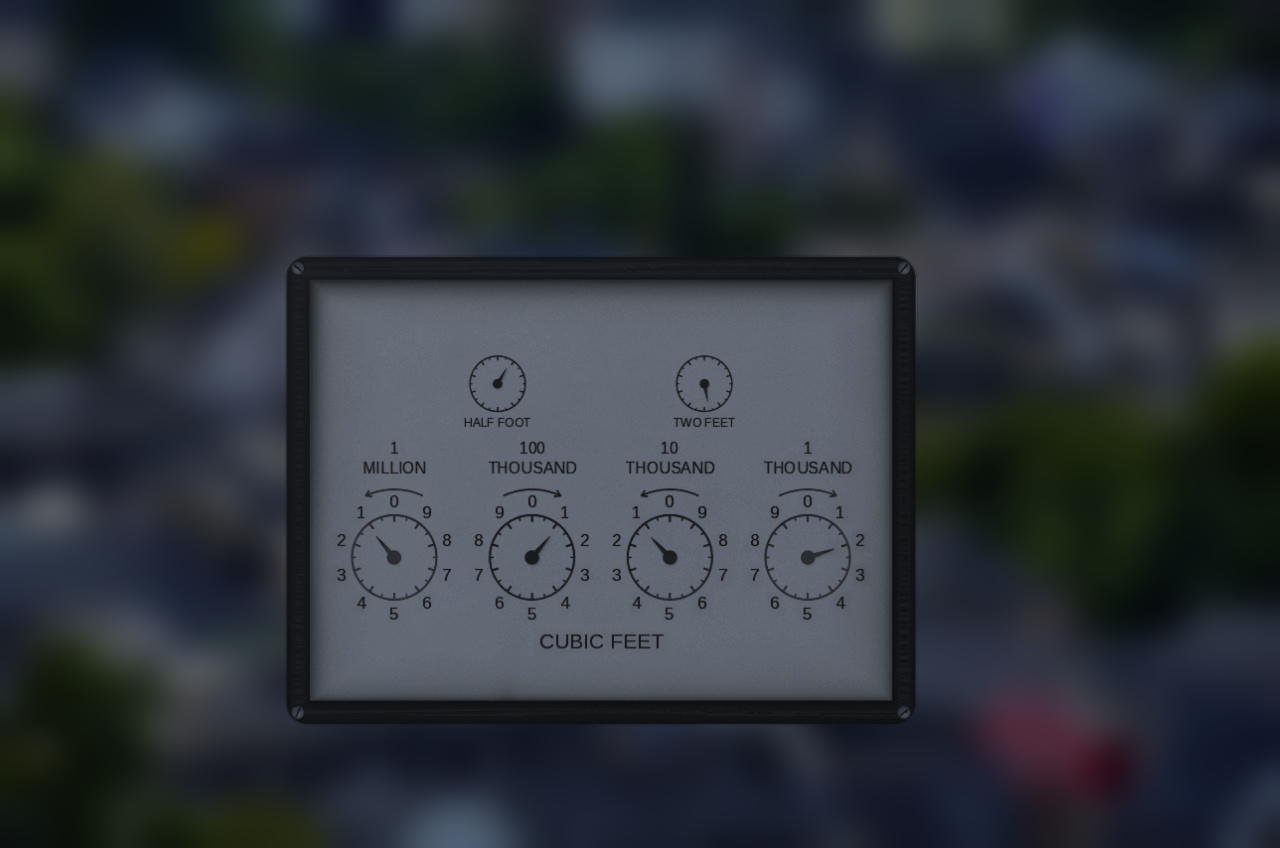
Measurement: 111200 ft³
